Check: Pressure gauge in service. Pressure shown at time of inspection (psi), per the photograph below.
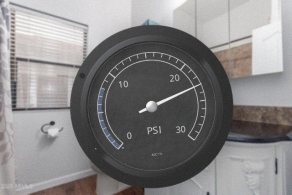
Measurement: 23 psi
